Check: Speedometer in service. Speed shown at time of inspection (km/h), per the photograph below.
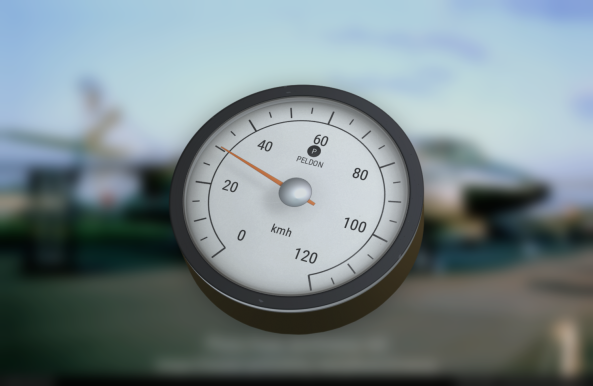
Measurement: 30 km/h
